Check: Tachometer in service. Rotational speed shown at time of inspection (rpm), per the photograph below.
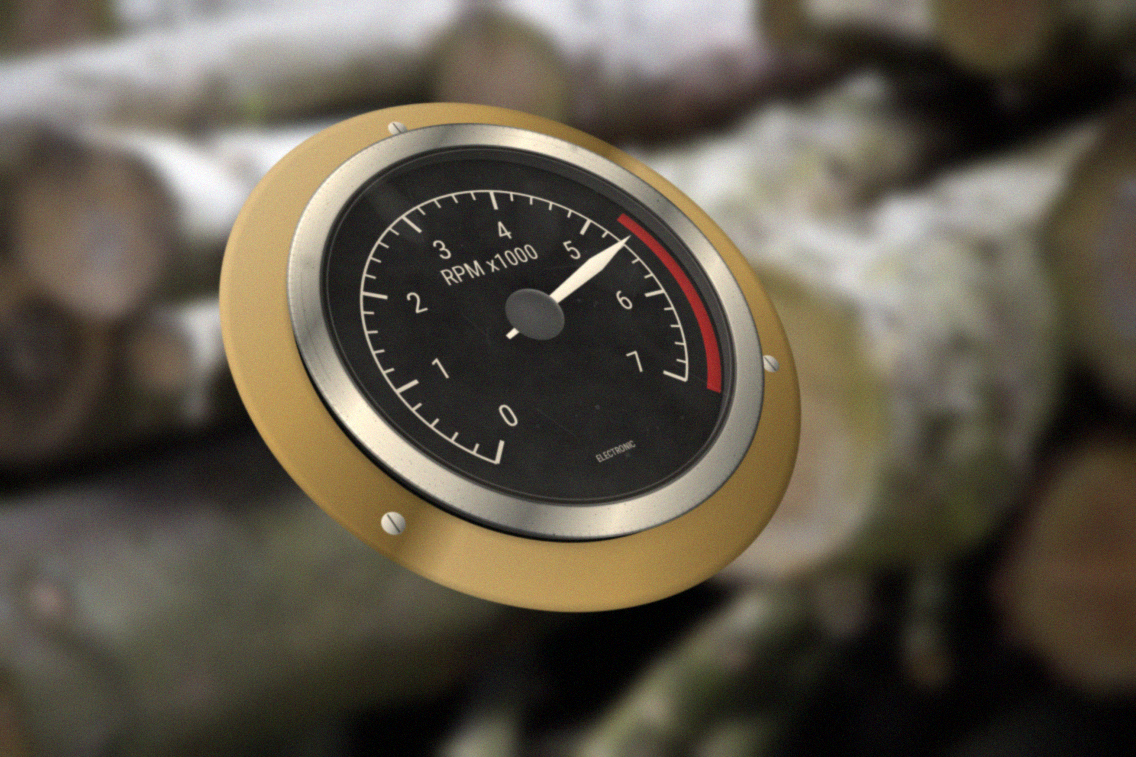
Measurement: 5400 rpm
